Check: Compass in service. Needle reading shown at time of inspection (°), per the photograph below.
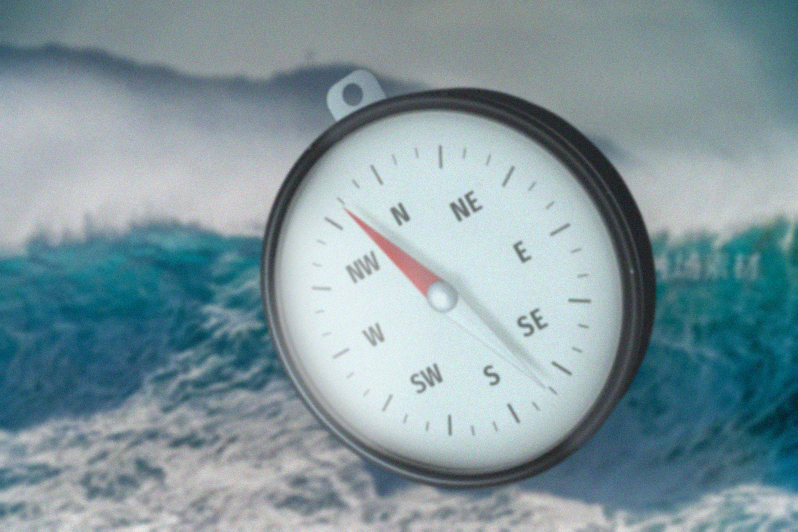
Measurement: 340 °
